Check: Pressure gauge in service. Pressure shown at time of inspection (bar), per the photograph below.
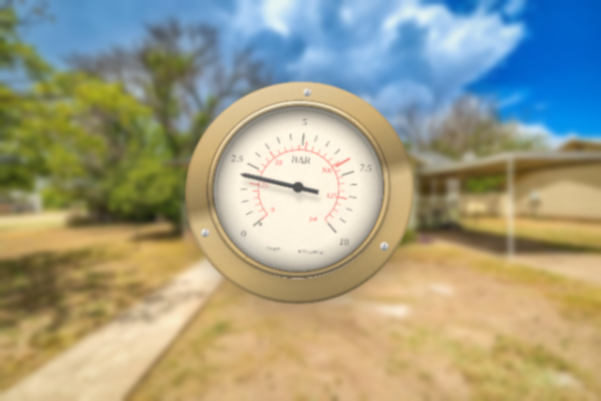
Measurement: 2 bar
